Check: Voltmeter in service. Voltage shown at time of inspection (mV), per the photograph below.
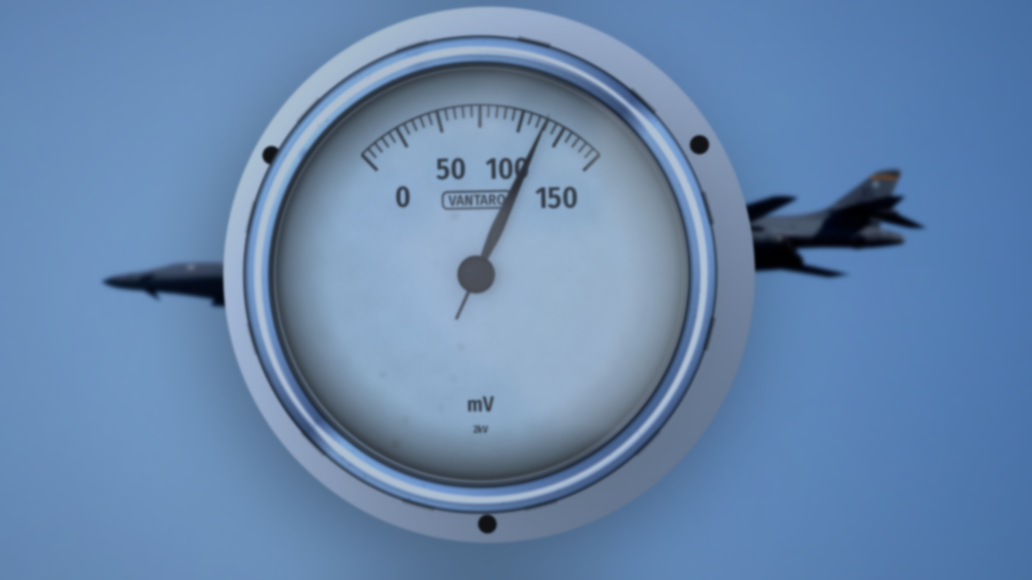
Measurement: 115 mV
